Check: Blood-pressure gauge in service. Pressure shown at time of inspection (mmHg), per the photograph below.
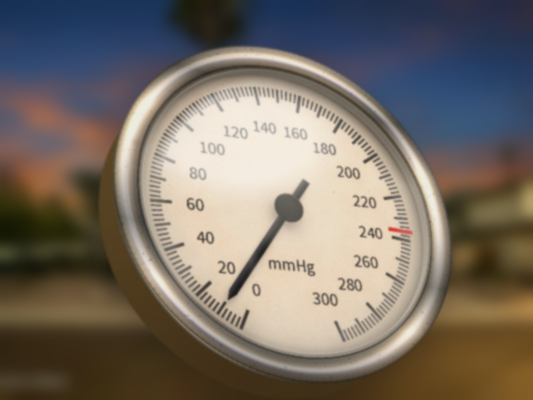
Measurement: 10 mmHg
